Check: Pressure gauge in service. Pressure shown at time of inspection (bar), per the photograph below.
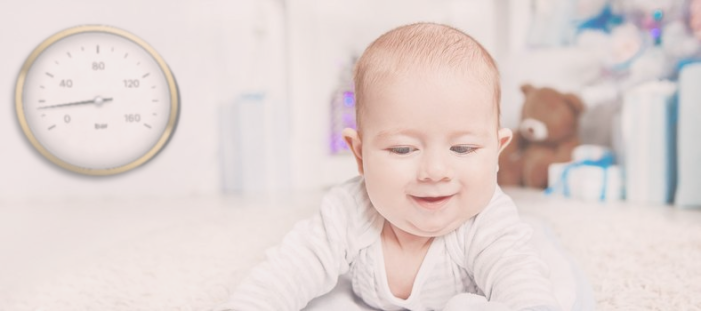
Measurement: 15 bar
